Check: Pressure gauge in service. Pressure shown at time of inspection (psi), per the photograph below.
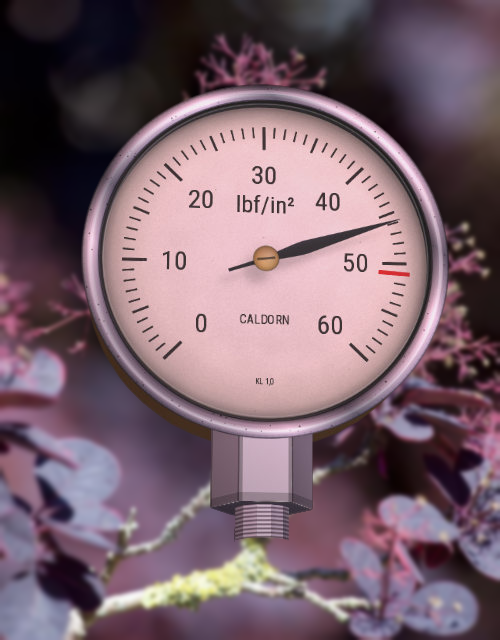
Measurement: 46 psi
